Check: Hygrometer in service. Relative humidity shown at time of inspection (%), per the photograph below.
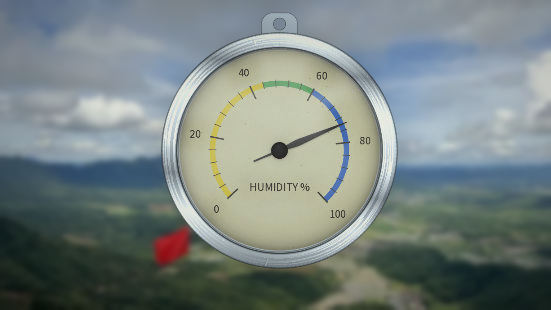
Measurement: 74 %
